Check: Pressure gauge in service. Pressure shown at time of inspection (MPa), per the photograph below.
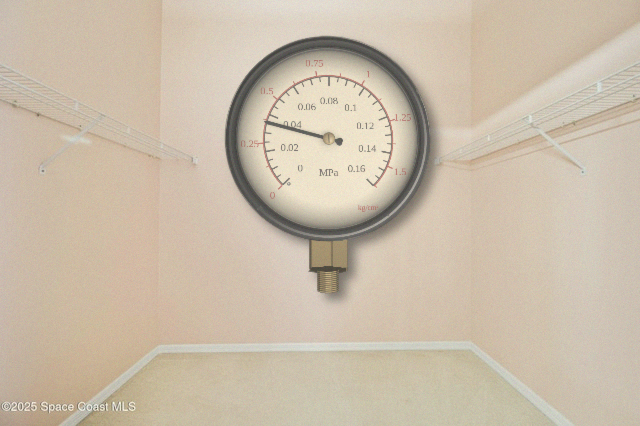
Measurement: 0.035 MPa
